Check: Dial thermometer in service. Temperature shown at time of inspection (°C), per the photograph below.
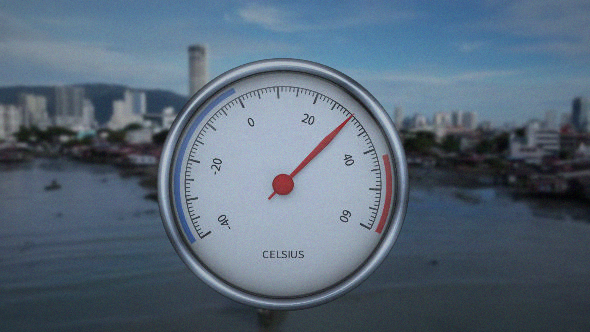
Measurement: 30 °C
